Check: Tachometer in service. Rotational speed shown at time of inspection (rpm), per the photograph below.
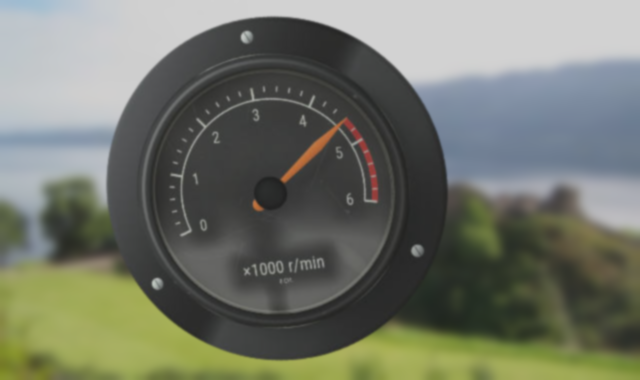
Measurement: 4600 rpm
